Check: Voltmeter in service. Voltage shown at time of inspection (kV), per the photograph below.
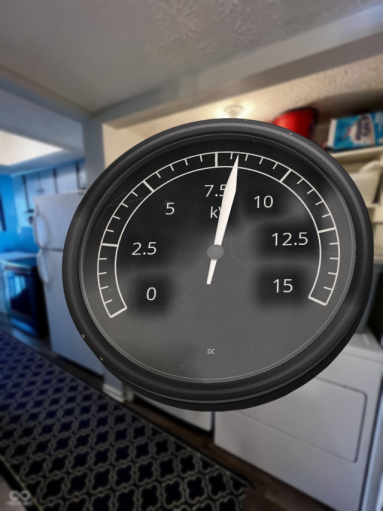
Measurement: 8.25 kV
